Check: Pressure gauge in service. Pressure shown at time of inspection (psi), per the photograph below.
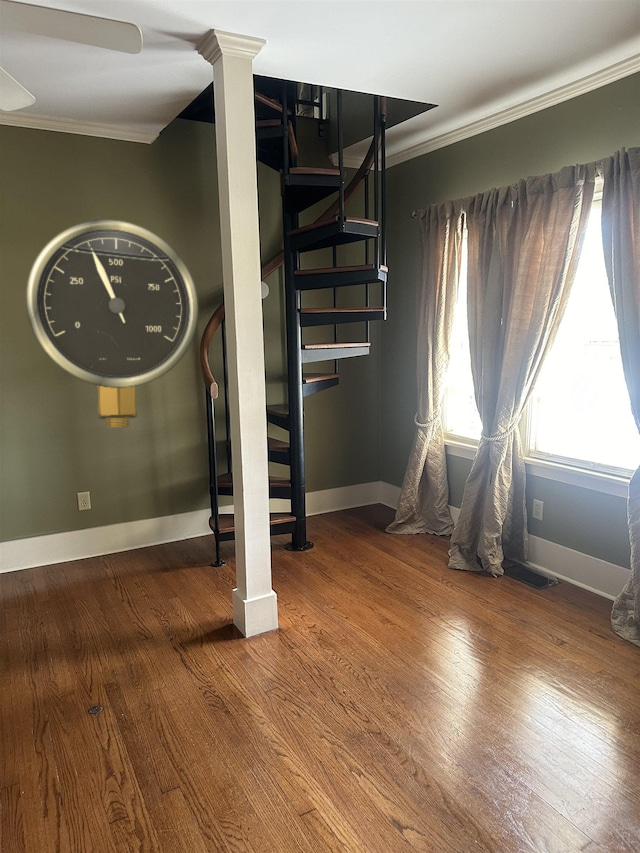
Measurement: 400 psi
